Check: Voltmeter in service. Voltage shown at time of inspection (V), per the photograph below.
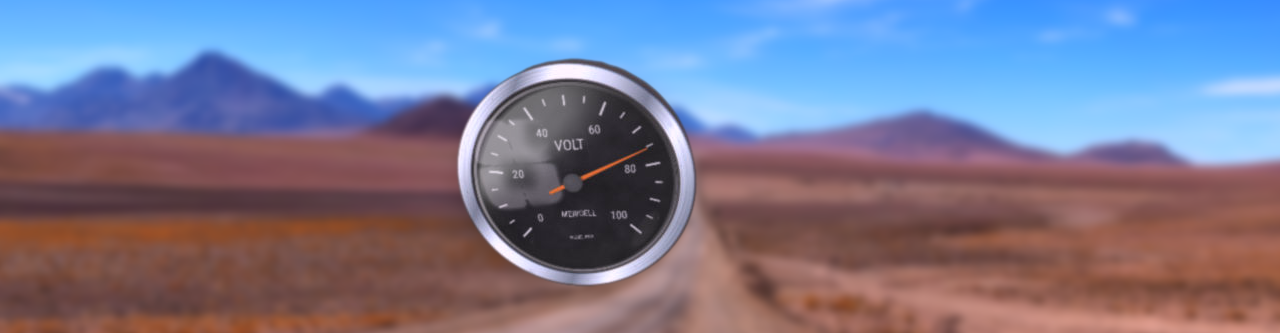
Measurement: 75 V
